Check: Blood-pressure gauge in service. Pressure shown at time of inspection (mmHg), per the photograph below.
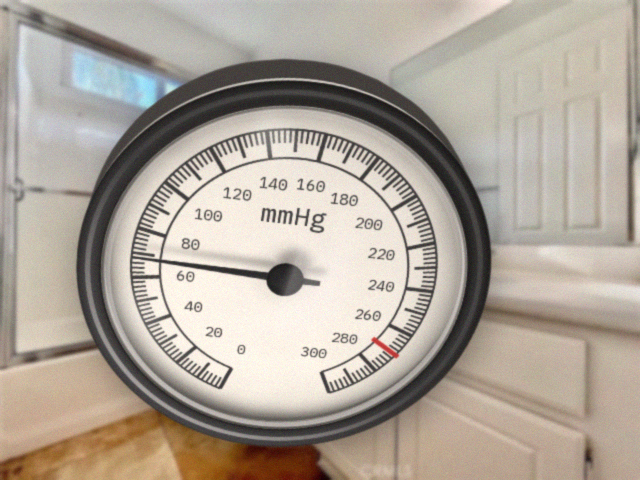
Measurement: 70 mmHg
